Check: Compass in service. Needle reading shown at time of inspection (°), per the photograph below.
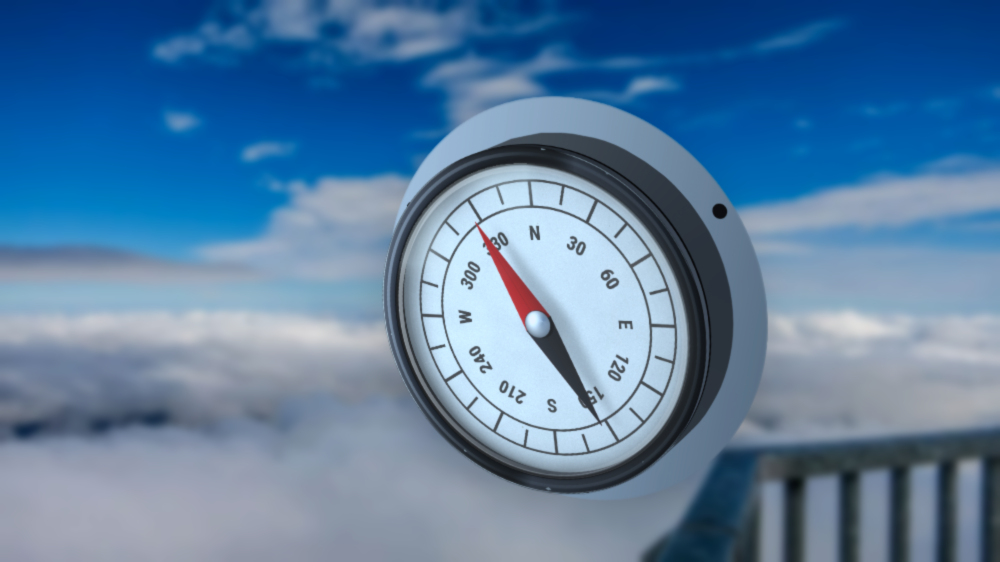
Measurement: 330 °
